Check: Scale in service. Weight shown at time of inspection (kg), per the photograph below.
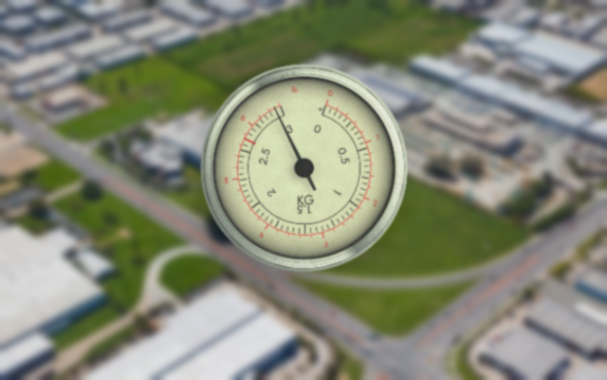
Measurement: 2.95 kg
